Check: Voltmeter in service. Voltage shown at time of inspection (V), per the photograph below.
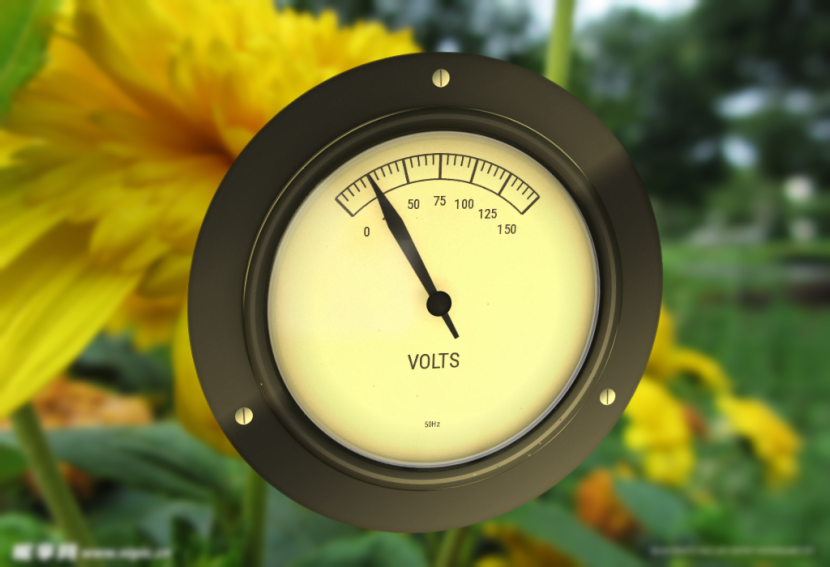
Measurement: 25 V
